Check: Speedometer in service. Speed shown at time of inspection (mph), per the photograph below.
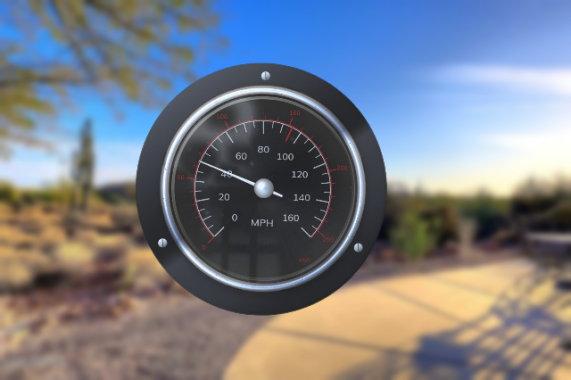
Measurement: 40 mph
